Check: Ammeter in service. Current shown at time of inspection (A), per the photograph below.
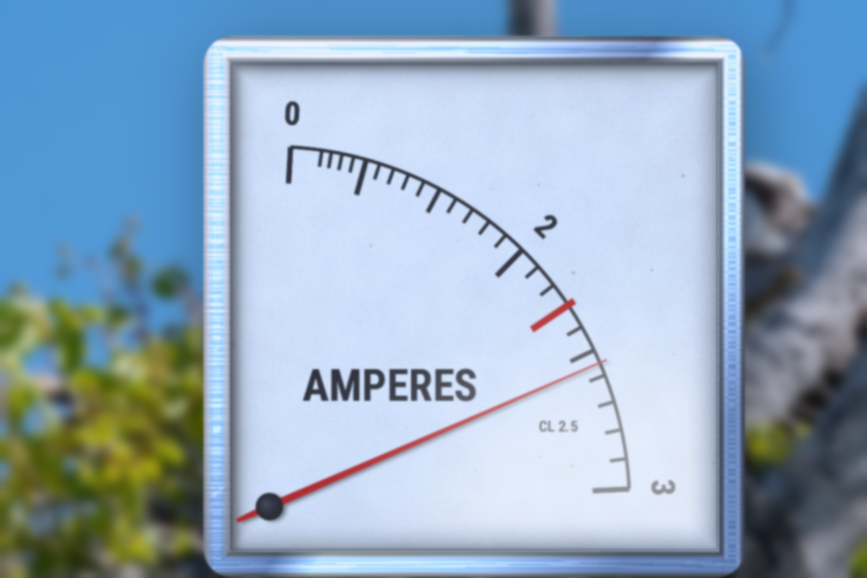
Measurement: 2.55 A
